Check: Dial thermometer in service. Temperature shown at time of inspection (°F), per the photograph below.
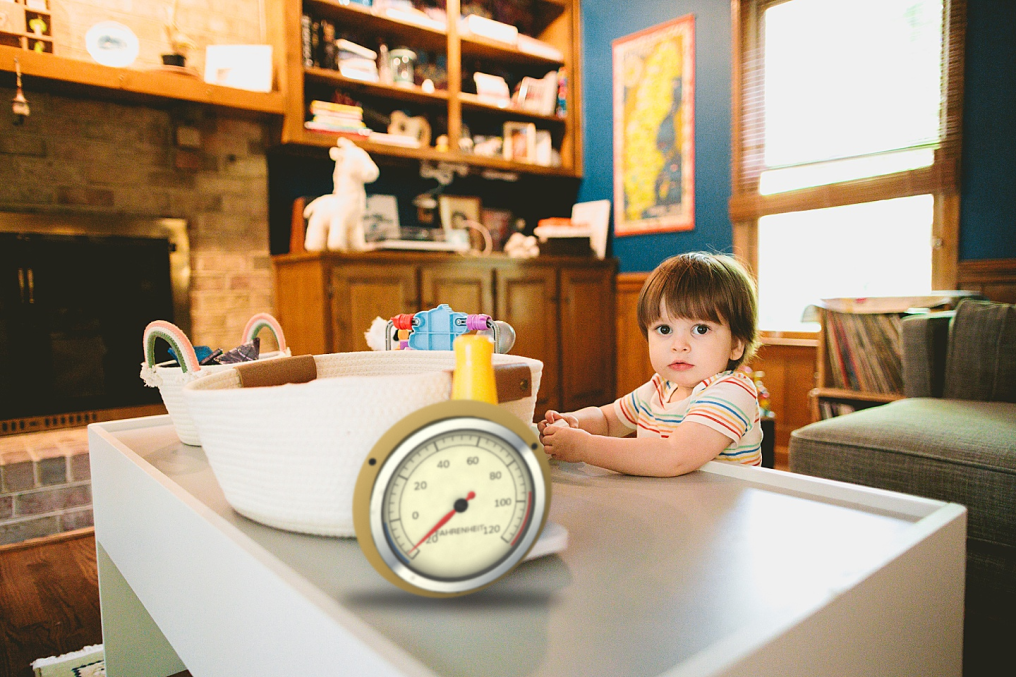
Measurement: -16 °F
